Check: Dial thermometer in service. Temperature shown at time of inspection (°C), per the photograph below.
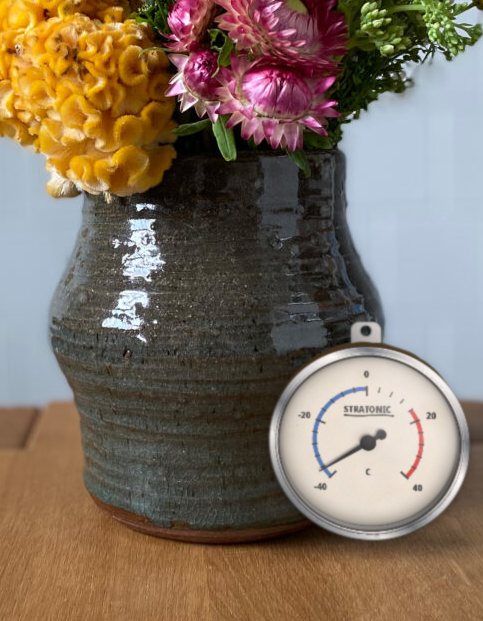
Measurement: -36 °C
